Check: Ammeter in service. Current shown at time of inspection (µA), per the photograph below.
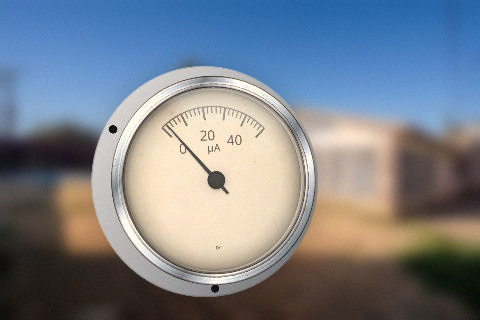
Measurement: 2 µA
